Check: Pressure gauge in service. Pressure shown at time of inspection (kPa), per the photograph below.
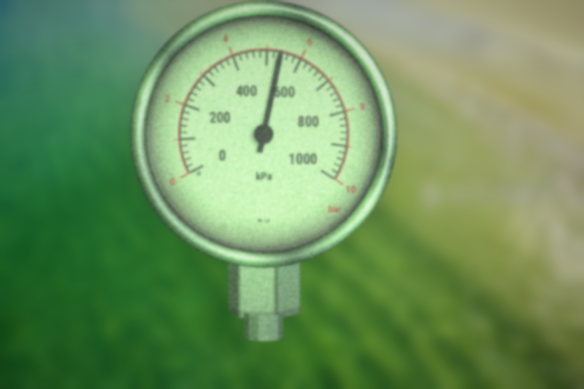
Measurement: 540 kPa
